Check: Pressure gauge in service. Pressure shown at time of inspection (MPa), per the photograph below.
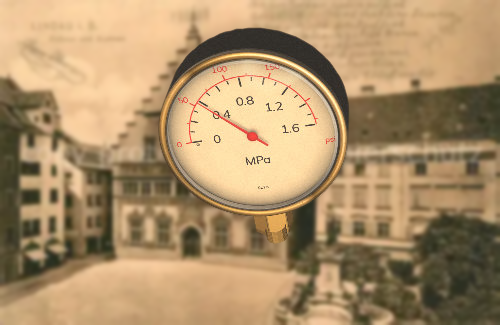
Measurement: 0.4 MPa
